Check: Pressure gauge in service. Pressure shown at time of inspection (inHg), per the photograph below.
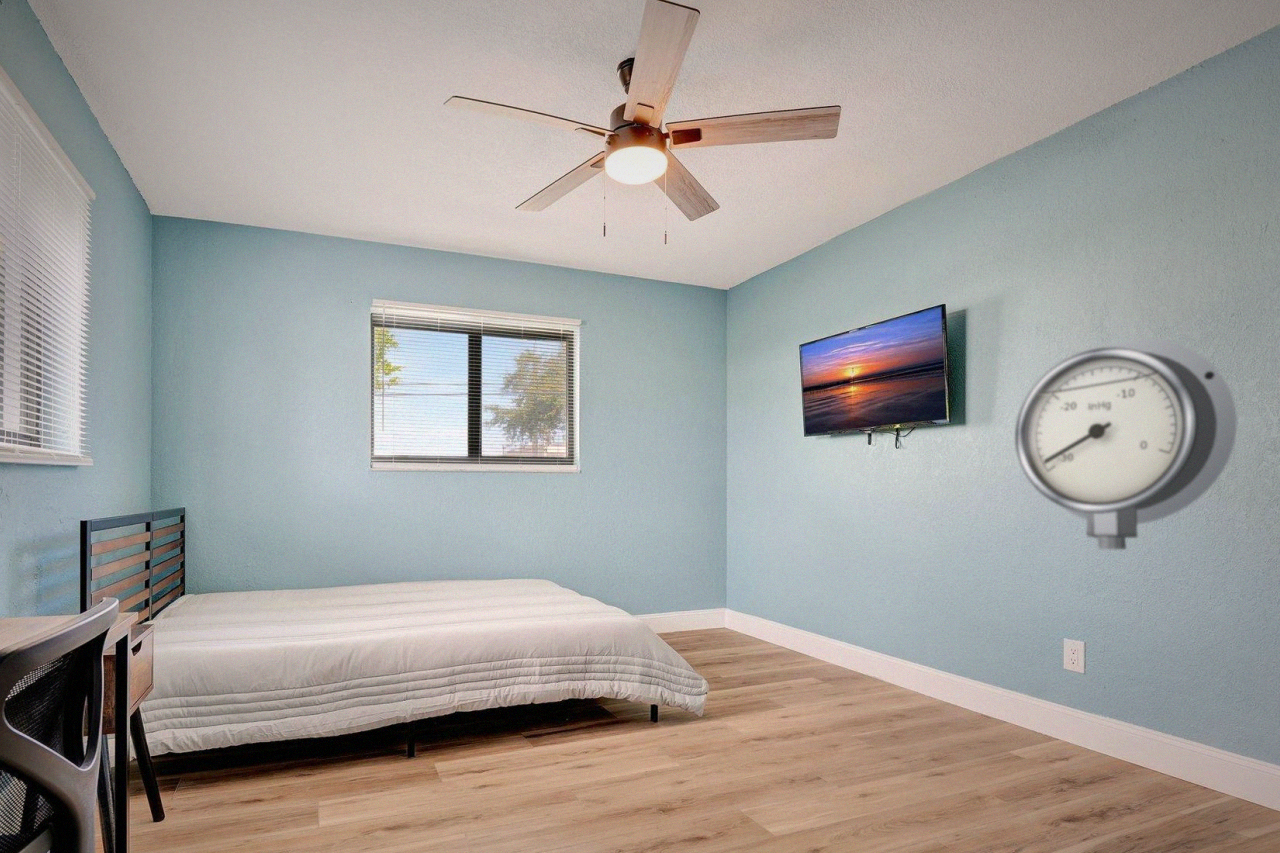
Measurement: -29 inHg
